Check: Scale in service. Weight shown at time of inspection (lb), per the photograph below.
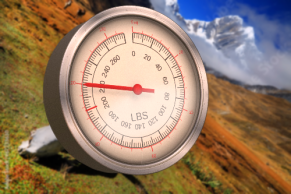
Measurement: 220 lb
